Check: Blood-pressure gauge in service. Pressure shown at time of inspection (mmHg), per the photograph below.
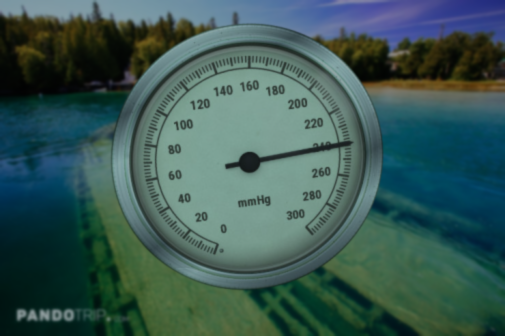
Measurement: 240 mmHg
